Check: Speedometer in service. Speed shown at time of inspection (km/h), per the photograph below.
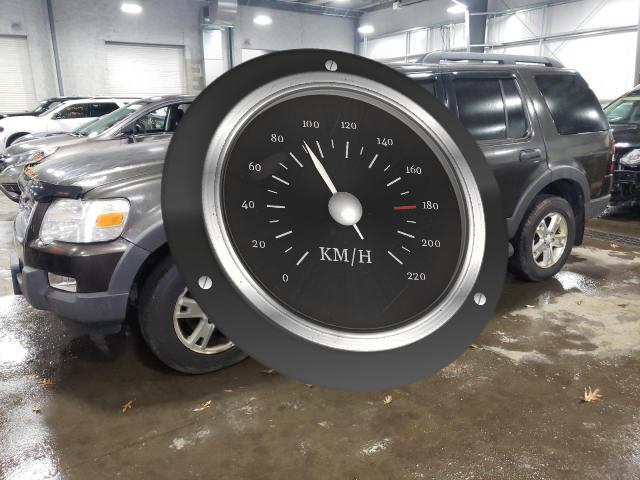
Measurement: 90 km/h
